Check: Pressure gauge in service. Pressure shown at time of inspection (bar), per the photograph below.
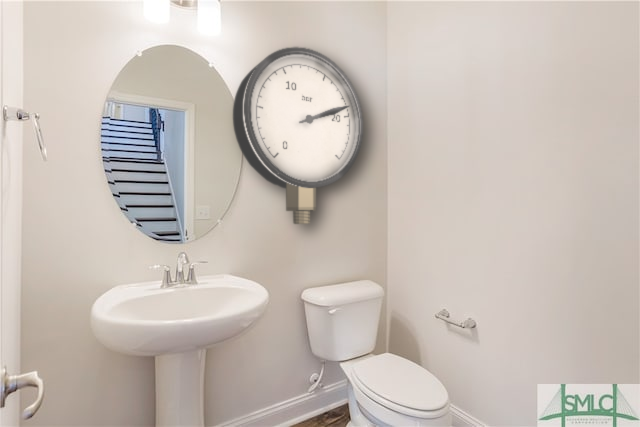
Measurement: 19 bar
